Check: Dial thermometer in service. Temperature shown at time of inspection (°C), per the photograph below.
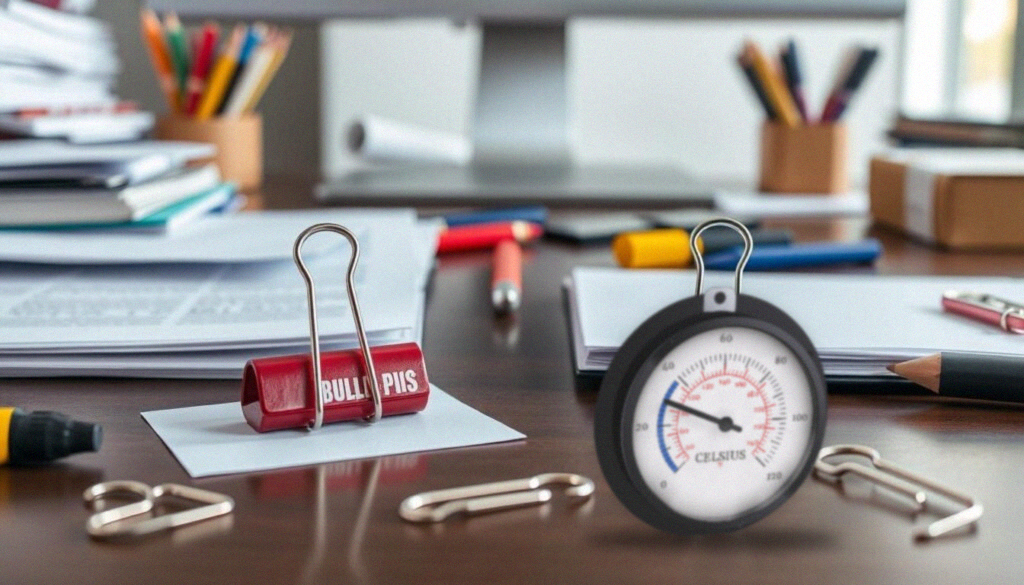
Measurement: 30 °C
